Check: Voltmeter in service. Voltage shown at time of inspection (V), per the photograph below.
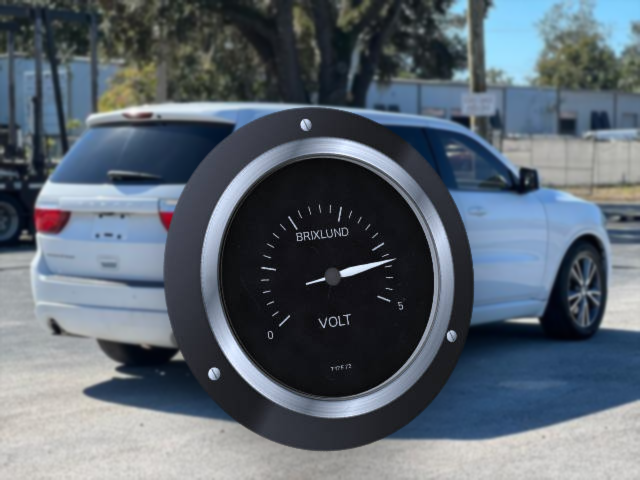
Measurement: 4.3 V
